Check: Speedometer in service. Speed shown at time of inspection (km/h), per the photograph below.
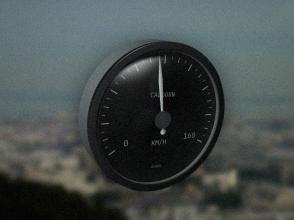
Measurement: 75 km/h
